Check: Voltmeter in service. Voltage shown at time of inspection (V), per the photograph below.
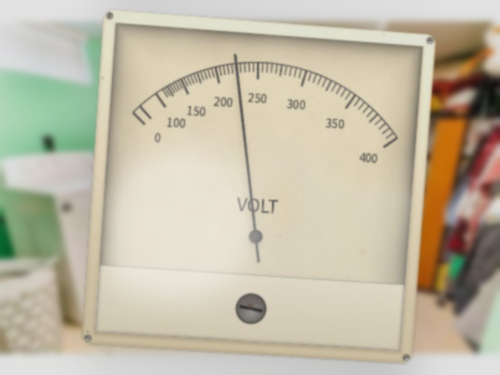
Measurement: 225 V
